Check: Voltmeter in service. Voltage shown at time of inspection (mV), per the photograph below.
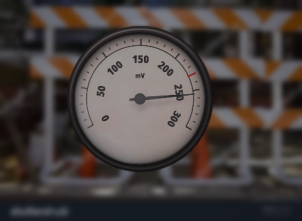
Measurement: 255 mV
